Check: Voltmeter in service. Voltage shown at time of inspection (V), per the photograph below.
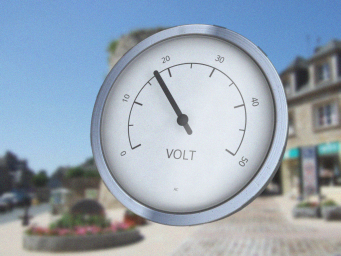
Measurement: 17.5 V
